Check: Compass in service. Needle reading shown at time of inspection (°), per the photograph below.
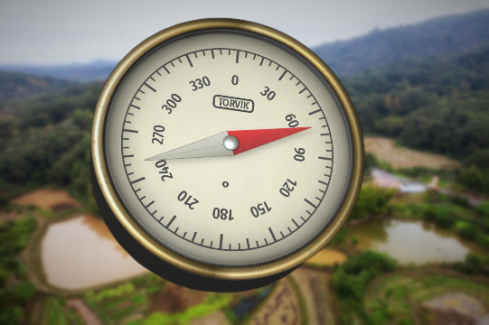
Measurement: 70 °
